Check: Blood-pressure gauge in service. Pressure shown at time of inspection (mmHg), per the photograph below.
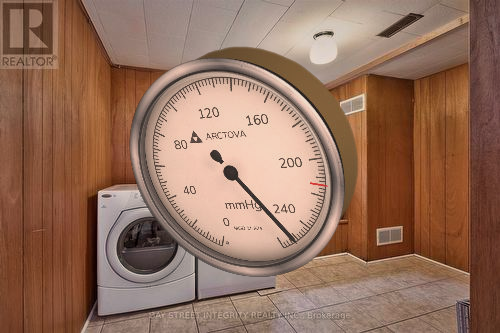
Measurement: 250 mmHg
